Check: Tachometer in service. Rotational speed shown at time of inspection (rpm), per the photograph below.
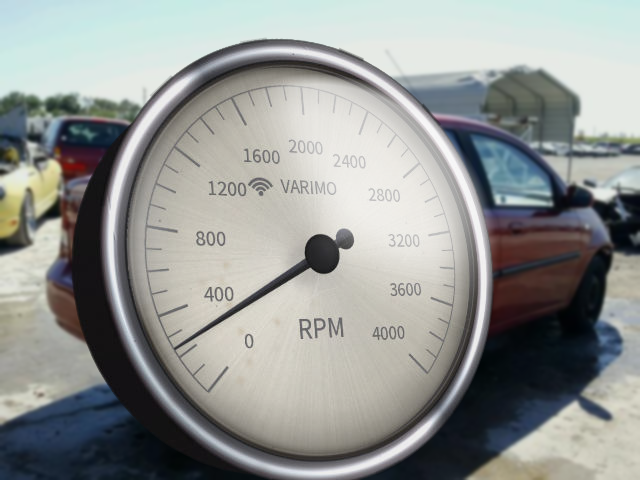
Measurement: 250 rpm
